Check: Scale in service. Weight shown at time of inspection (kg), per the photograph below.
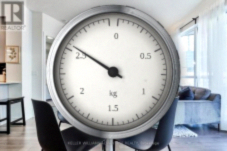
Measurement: 2.55 kg
